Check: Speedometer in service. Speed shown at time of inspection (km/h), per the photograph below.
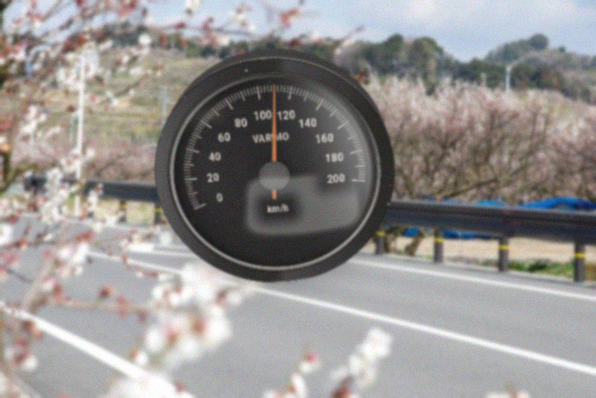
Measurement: 110 km/h
